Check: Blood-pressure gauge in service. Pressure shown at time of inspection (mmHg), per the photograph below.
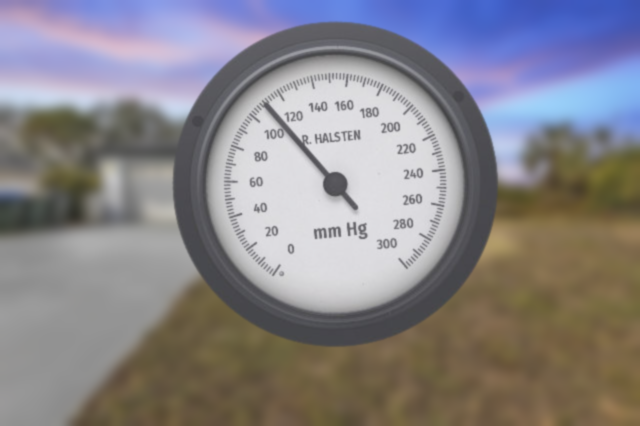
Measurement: 110 mmHg
